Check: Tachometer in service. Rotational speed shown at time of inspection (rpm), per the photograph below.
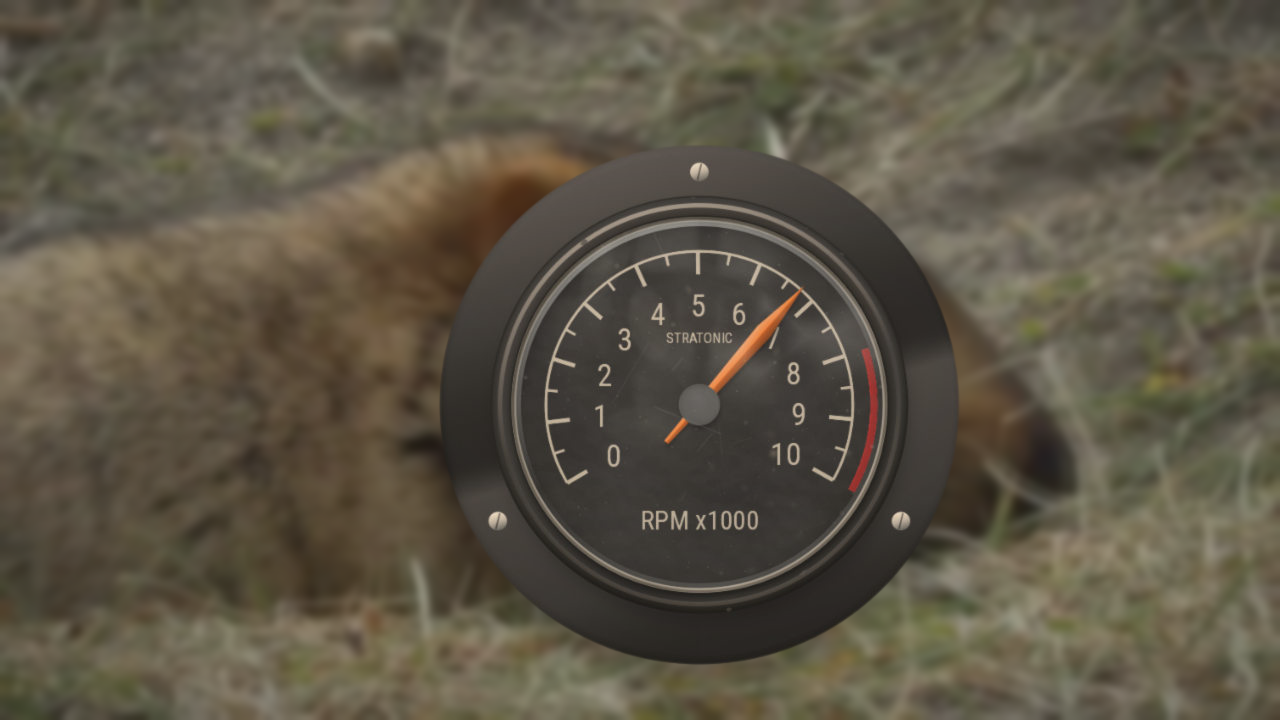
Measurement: 6750 rpm
